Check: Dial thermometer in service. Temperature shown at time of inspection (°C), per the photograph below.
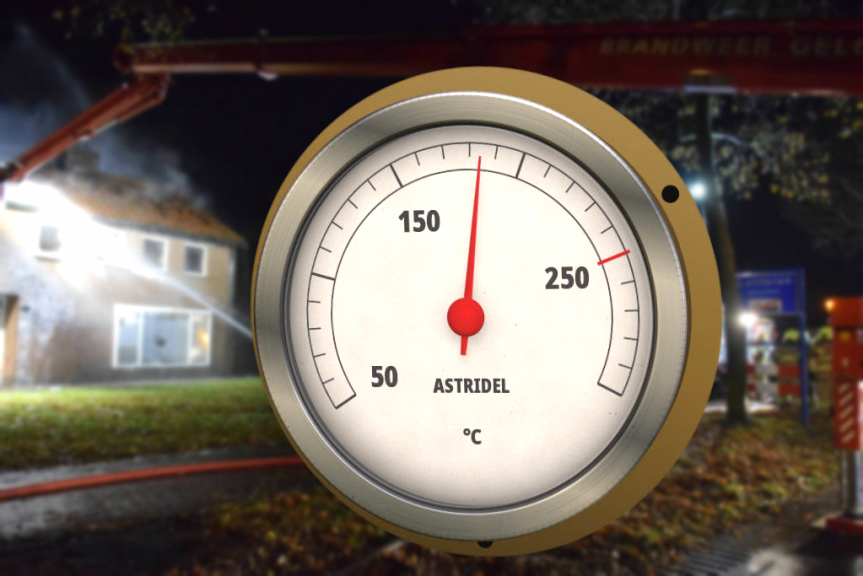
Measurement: 185 °C
